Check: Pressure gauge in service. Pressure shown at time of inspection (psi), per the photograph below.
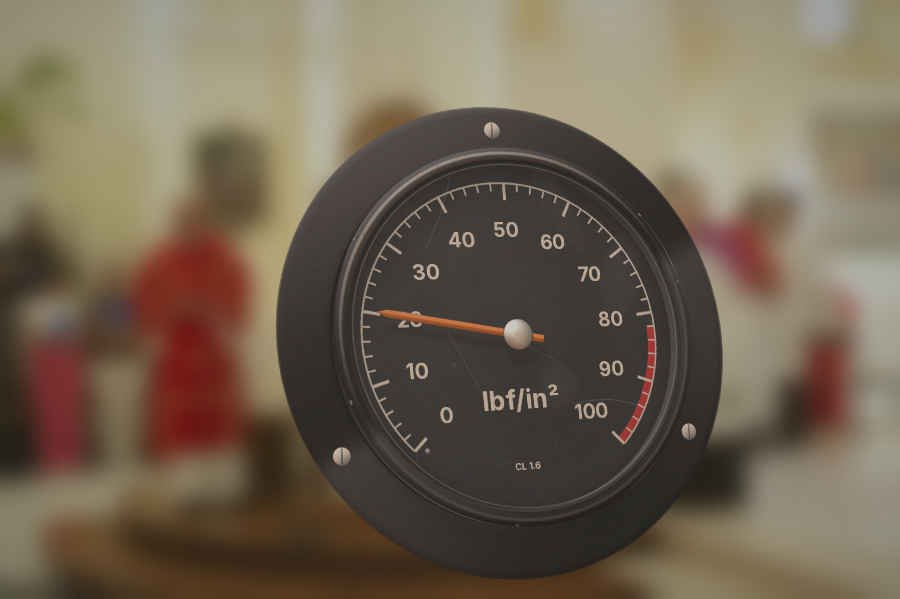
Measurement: 20 psi
